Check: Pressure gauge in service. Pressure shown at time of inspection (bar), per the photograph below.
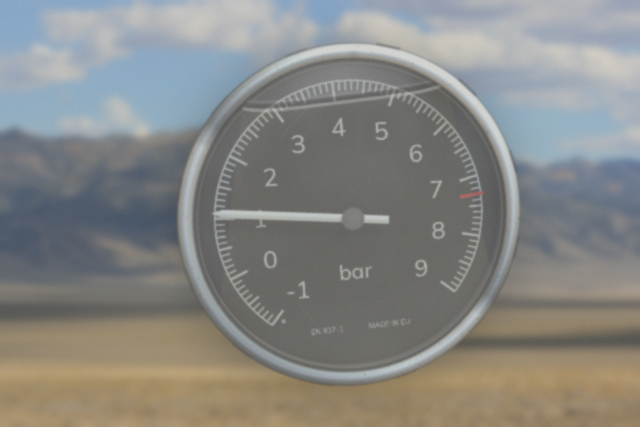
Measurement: 1.1 bar
